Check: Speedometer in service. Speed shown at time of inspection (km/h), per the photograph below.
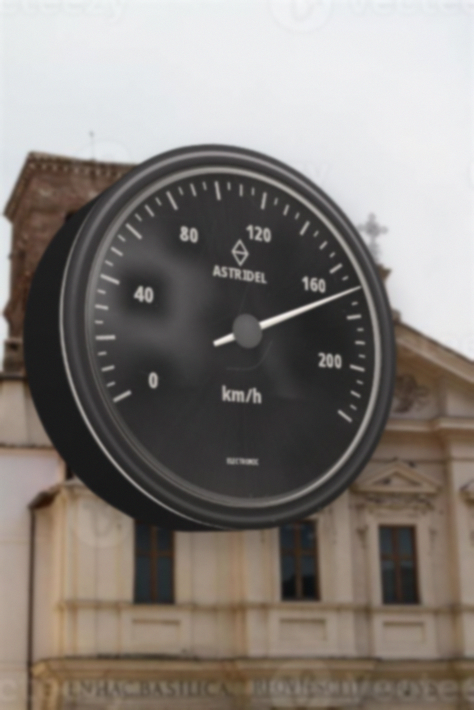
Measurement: 170 km/h
